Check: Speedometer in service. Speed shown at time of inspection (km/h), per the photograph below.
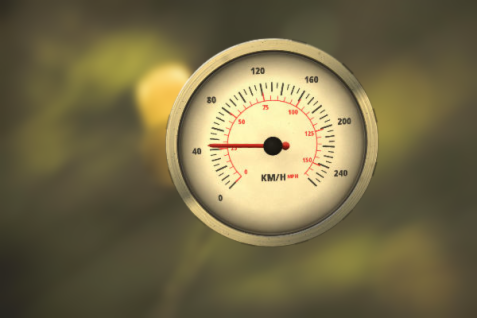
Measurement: 45 km/h
